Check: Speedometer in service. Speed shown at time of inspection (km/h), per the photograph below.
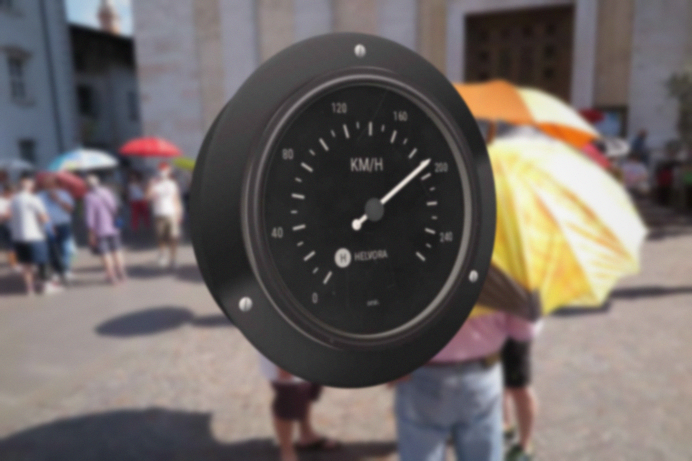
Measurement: 190 km/h
